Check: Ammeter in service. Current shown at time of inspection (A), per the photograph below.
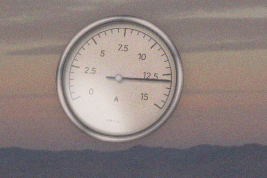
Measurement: 13 A
